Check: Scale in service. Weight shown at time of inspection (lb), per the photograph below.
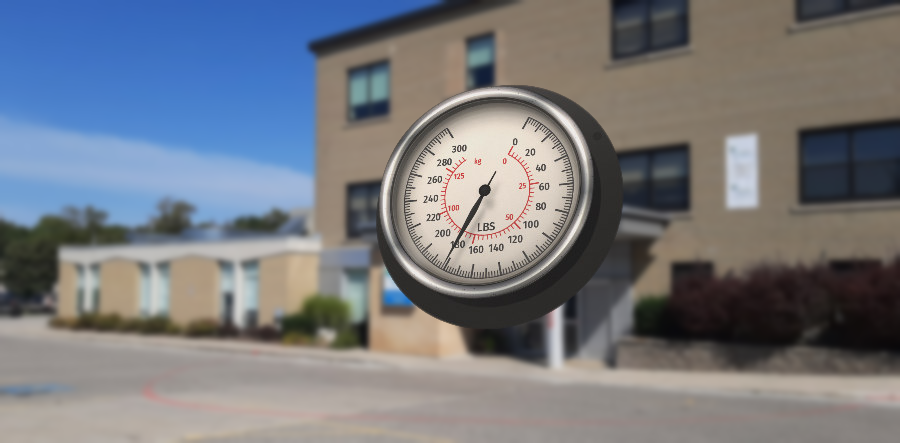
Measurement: 180 lb
